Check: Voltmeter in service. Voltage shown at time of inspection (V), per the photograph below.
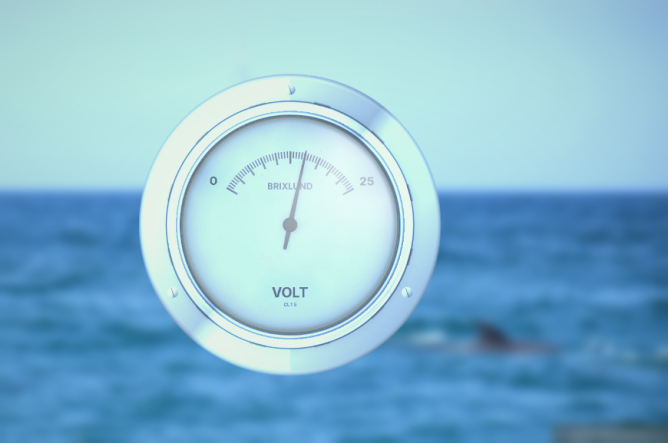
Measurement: 15 V
